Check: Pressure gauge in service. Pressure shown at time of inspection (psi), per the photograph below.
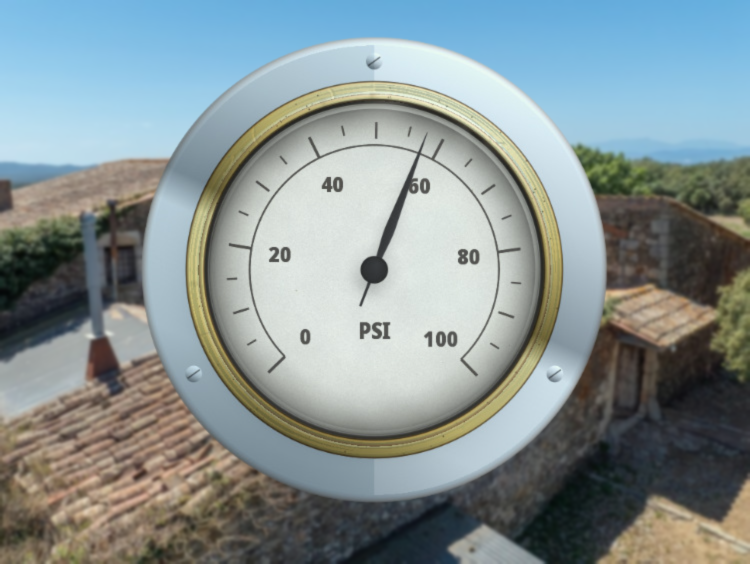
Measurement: 57.5 psi
